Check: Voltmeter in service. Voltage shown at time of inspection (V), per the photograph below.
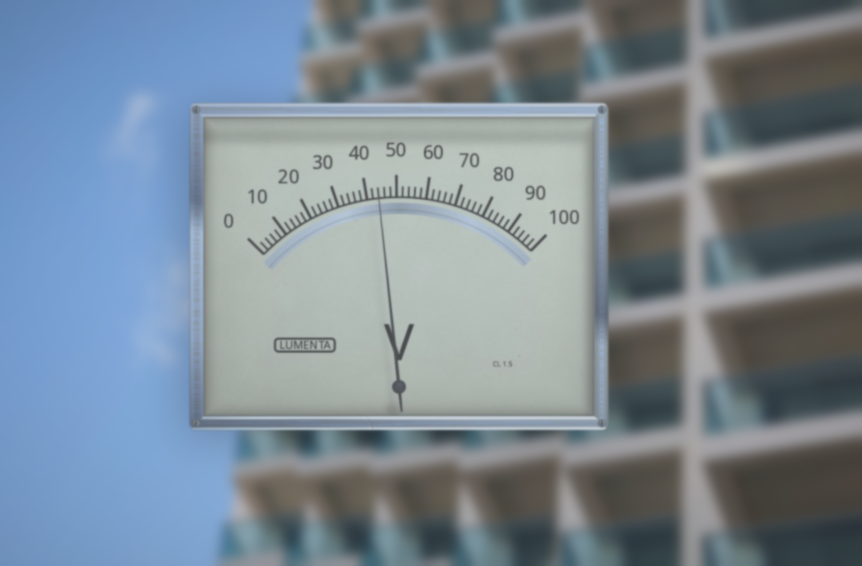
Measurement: 44 V
